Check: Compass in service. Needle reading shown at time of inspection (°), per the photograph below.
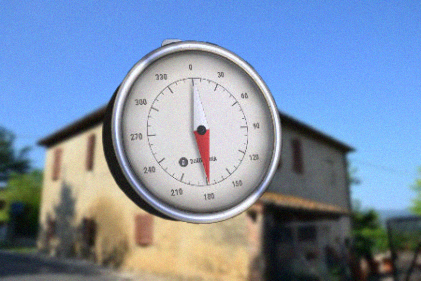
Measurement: 180 °
